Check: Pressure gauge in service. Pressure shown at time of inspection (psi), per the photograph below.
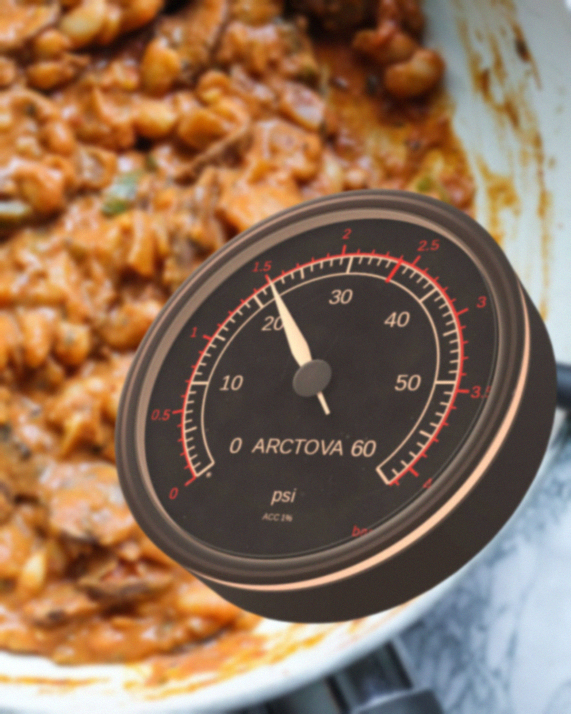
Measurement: 22 psi
